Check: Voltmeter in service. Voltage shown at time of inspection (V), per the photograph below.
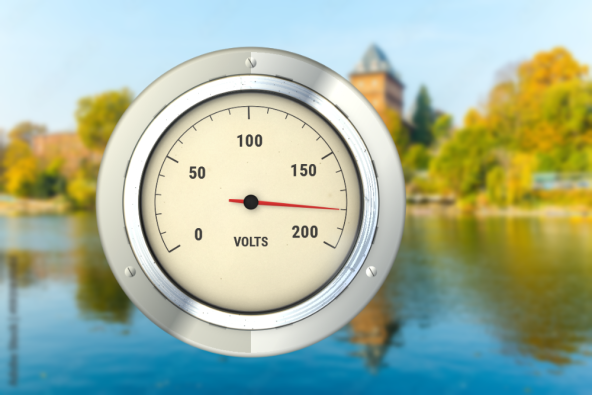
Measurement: 180 V
